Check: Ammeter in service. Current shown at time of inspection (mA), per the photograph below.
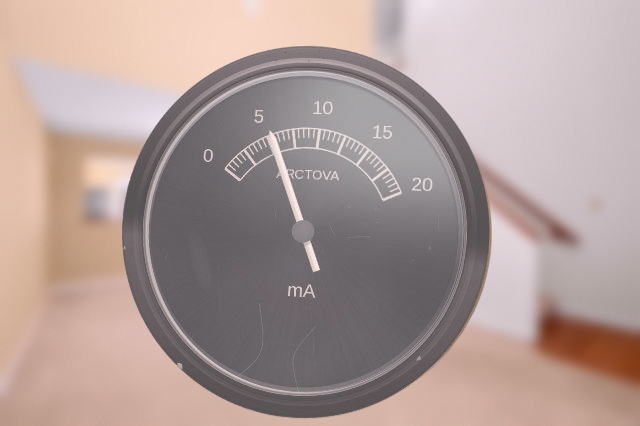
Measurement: 5.5 mA
